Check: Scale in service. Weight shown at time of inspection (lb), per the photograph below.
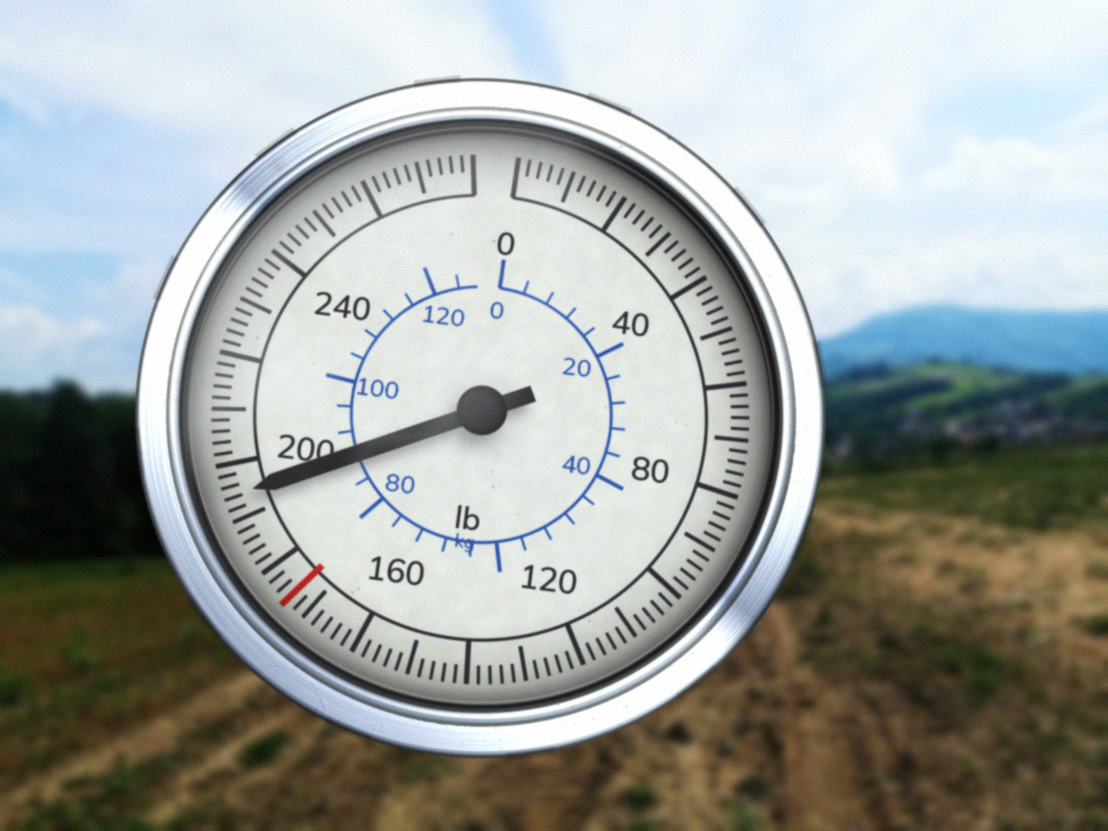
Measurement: 194 lb
